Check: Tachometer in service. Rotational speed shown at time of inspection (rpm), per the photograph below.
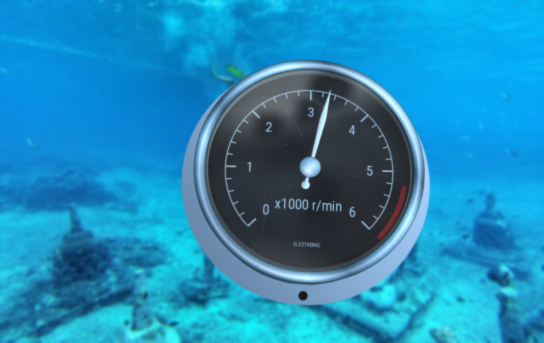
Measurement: 3300 rpm
